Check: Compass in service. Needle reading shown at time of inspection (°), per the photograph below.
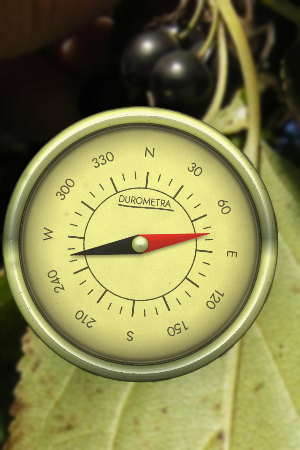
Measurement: 75 °
